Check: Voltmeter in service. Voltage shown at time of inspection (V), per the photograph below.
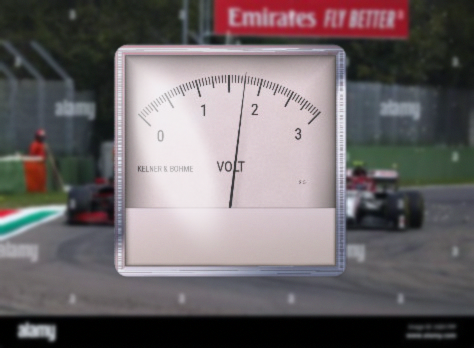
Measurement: 1.75 V
